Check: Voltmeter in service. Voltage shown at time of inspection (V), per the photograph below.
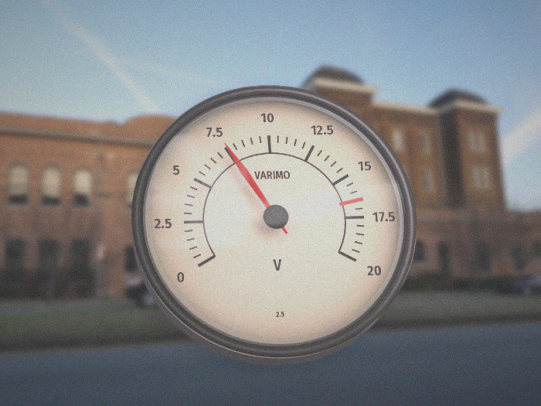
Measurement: 7.5 V
